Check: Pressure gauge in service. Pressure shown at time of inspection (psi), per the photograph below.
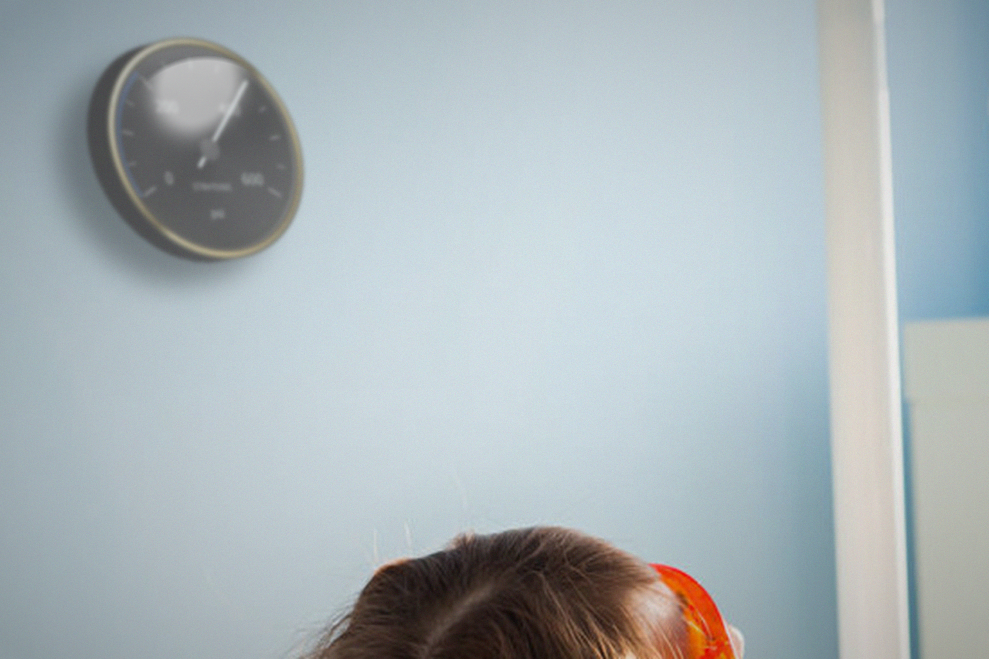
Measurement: 400 psi
